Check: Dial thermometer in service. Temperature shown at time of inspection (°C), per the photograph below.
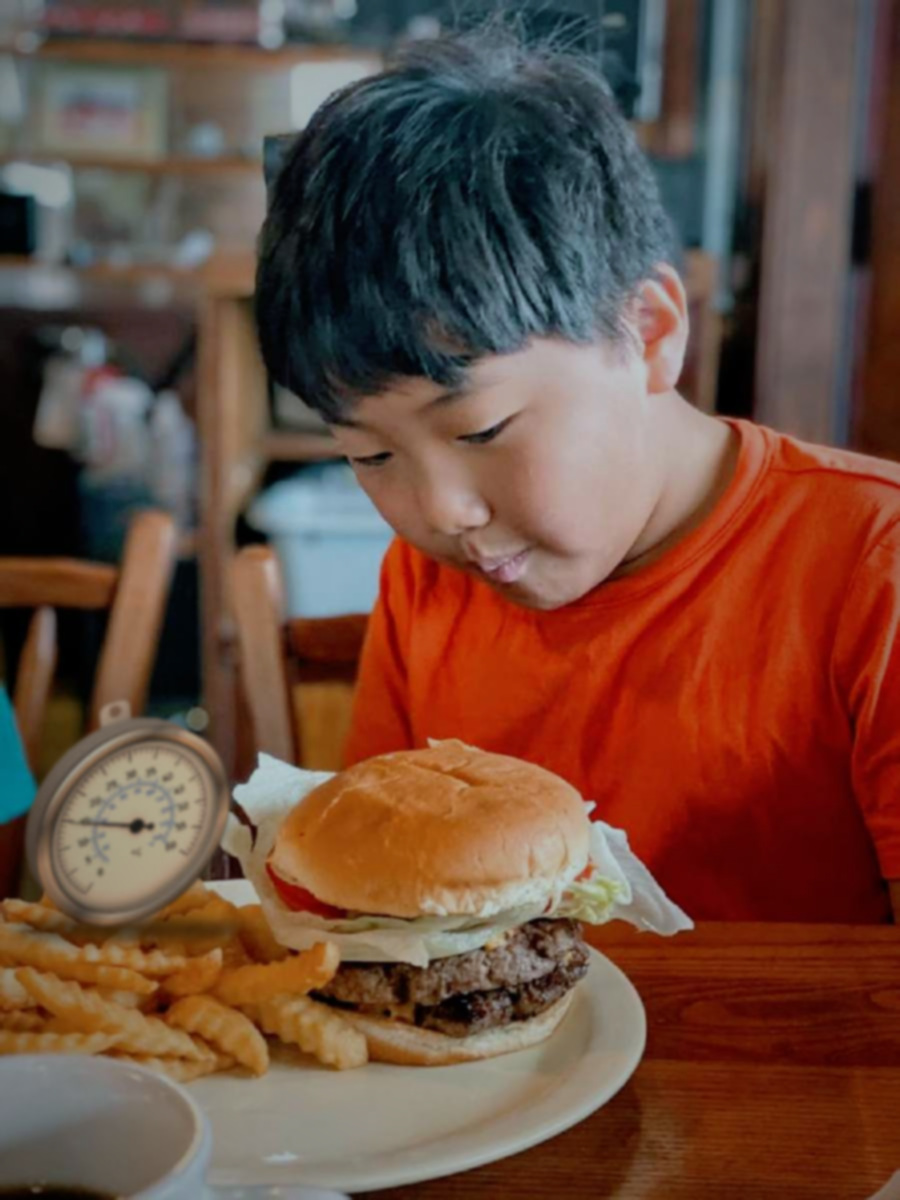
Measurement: 15 °C
